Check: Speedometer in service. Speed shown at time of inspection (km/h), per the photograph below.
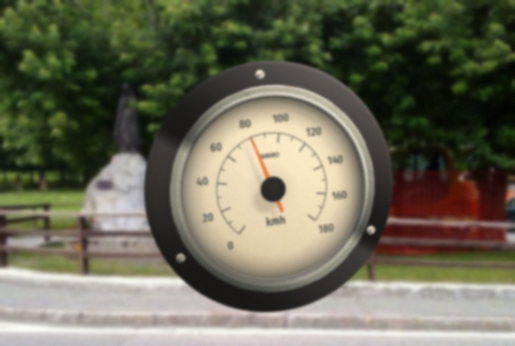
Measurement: 80 km/h
